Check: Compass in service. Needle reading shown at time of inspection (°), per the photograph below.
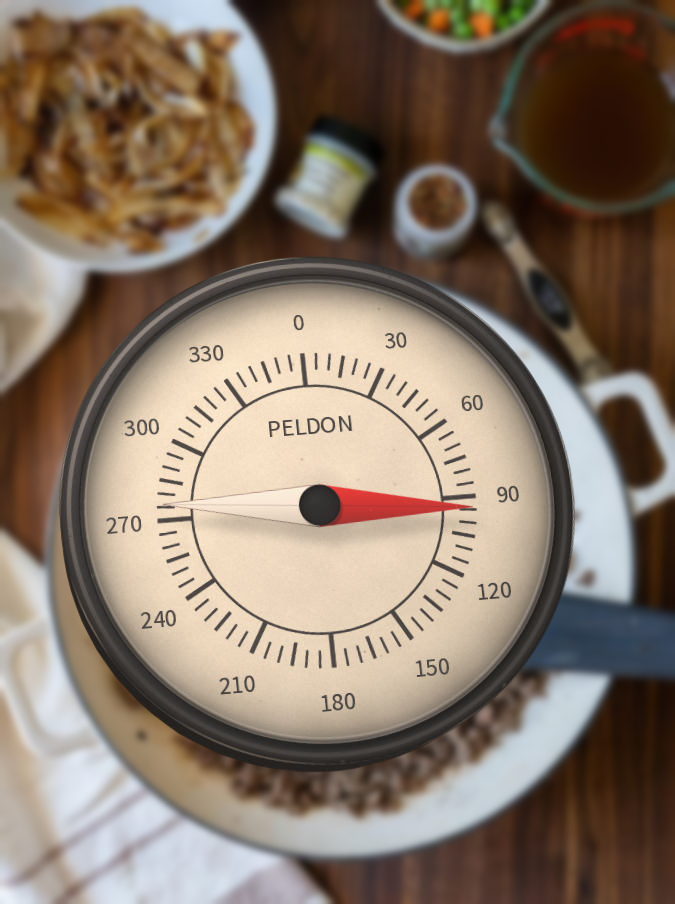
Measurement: 95 °
